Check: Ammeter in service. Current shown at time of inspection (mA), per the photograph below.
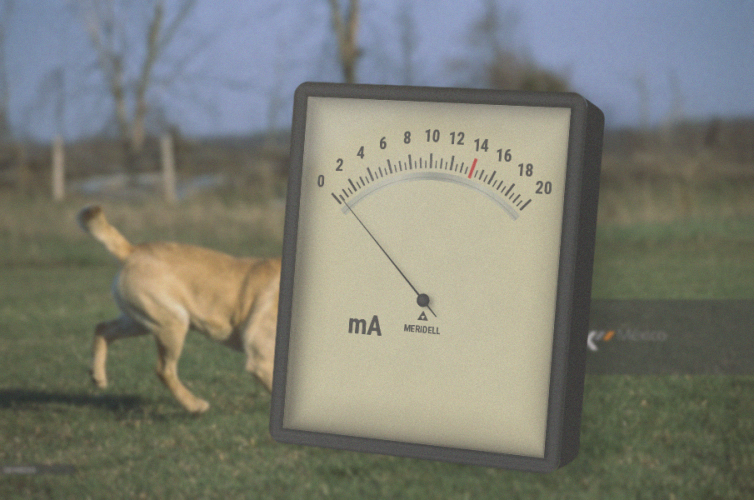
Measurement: 0.5 mA
